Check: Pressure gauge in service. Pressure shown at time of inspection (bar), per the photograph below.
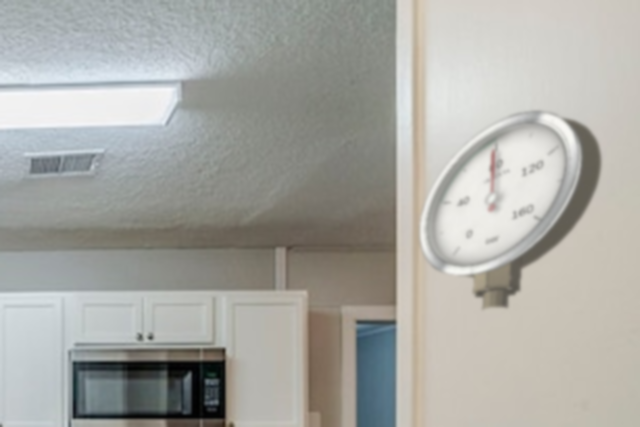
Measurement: 80 bar
